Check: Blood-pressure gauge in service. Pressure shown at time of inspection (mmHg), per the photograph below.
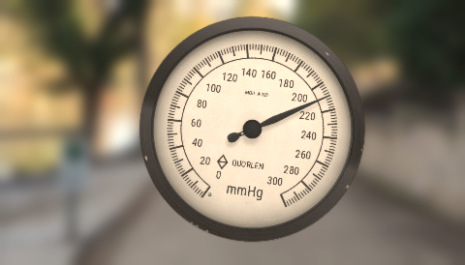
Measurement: 210 mmHg
